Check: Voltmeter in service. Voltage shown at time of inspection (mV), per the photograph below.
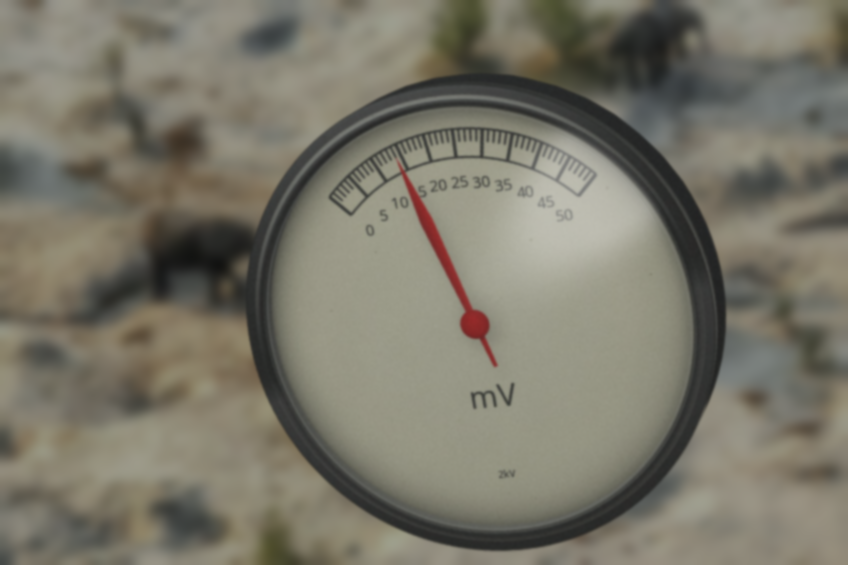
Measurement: 15 mV
